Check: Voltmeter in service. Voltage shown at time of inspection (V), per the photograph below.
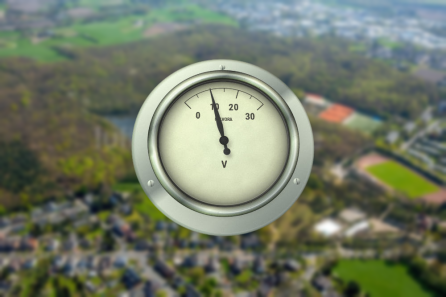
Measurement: 10 V
